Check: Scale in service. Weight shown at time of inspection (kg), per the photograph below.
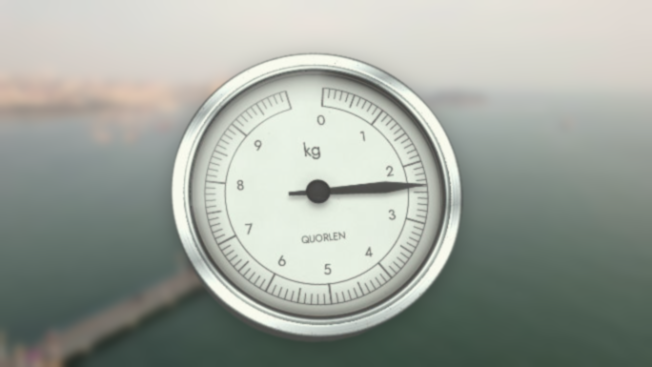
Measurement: 2.4 kg
